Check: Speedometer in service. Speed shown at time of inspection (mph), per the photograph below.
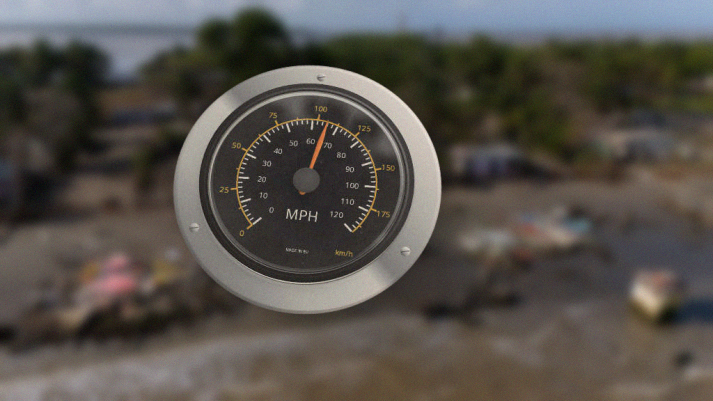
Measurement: 66 mph
